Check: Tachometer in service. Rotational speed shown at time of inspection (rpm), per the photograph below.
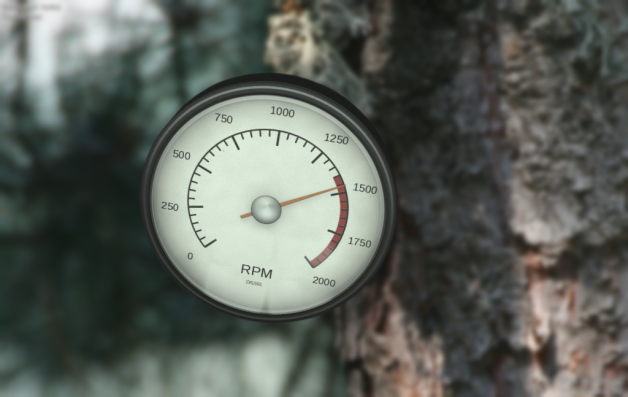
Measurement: 1450 rpm
